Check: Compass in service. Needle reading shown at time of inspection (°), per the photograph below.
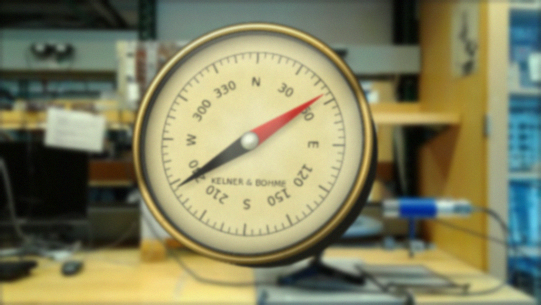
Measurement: 55 °
